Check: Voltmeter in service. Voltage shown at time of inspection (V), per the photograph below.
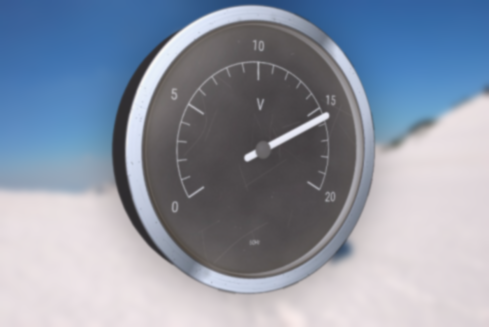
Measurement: 15.5 V
